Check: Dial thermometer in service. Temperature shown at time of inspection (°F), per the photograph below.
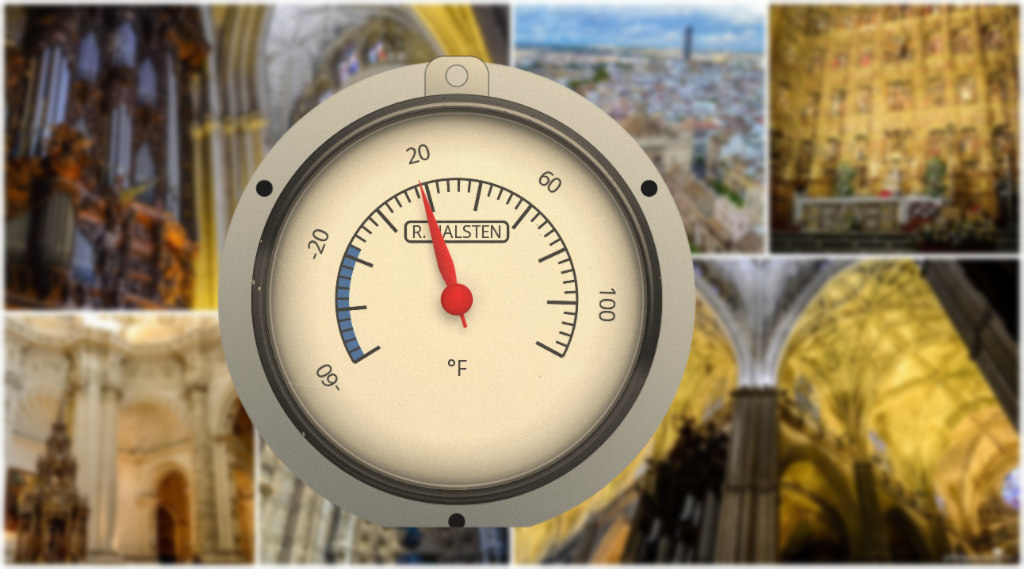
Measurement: 18 °F
